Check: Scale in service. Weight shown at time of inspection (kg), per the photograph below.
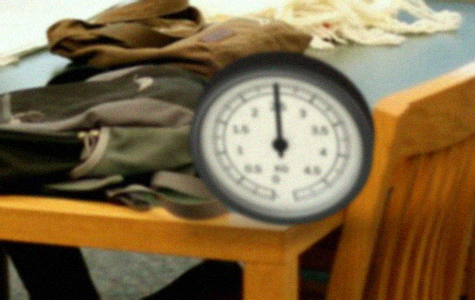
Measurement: 2.5 kg
